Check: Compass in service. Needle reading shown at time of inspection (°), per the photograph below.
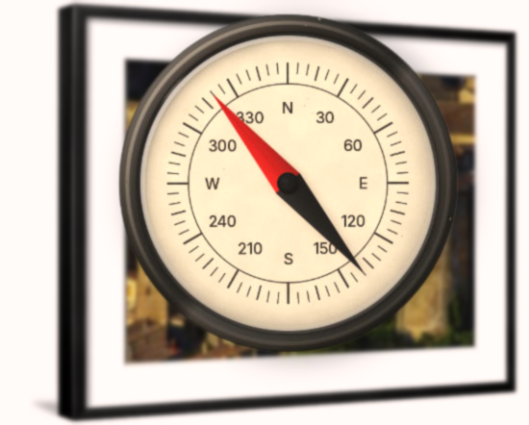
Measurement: 320 °
